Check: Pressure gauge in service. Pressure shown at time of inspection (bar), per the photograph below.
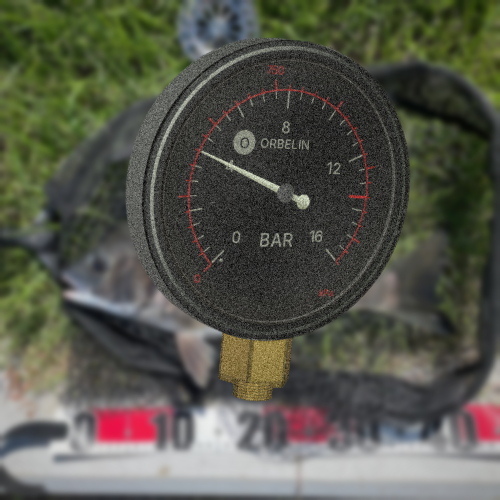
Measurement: 4 bar
